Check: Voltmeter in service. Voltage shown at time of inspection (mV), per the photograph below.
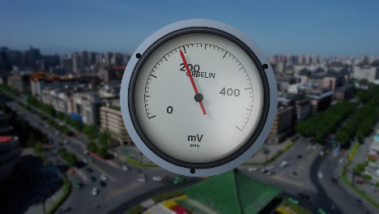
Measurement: 190 mV
